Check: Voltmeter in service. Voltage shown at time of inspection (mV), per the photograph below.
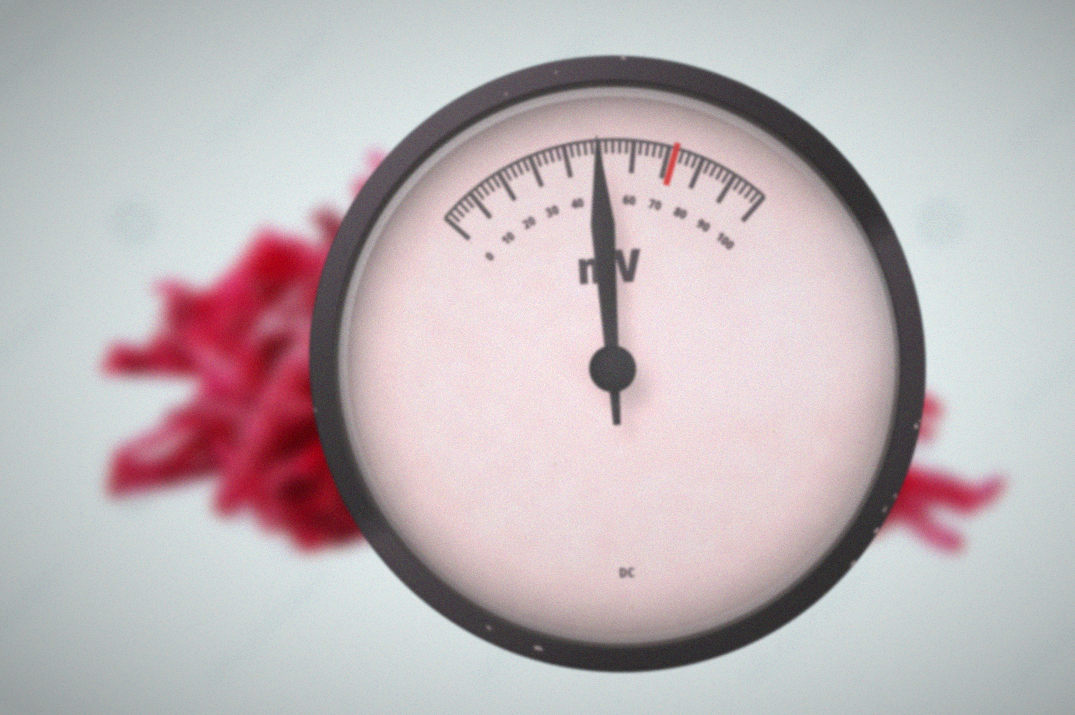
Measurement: 50 mV
